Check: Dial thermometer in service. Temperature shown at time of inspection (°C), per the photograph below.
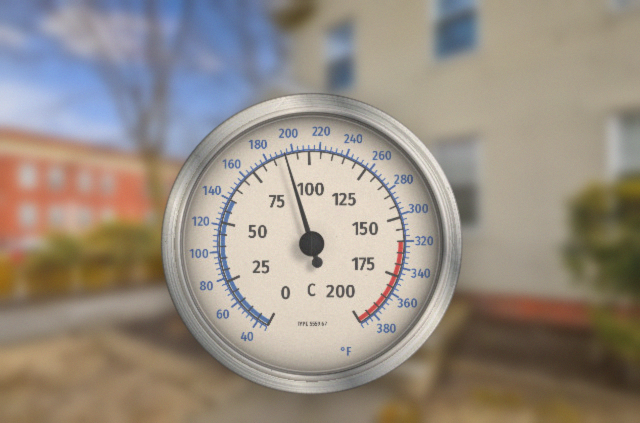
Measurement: 90 °C
